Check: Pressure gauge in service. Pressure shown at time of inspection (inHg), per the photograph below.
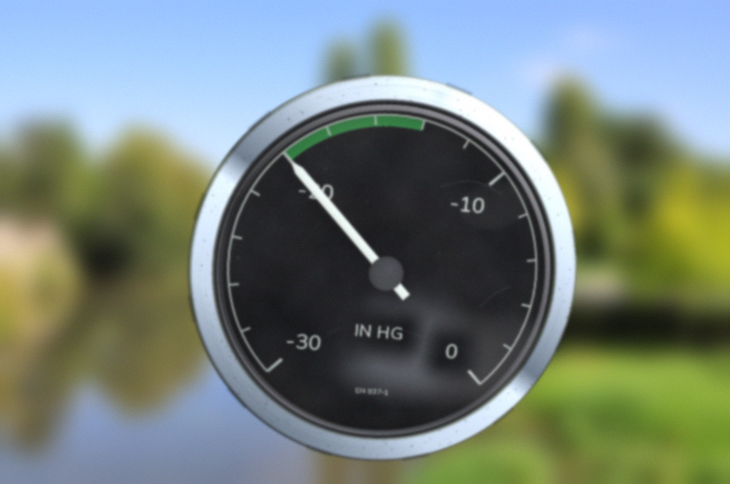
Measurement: -20 inHg
